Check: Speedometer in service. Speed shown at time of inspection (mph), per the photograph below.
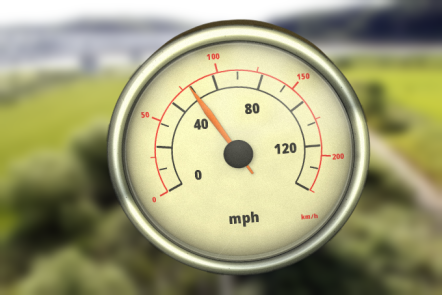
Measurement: 50 mph
